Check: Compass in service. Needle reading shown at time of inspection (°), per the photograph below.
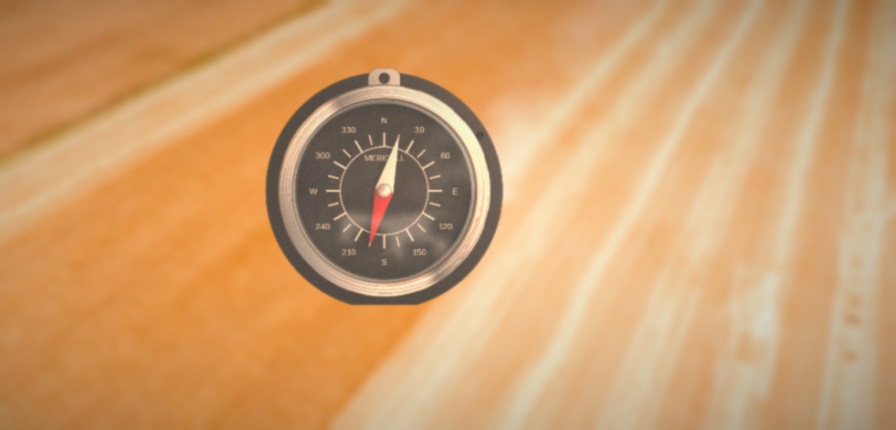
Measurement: 195 °
